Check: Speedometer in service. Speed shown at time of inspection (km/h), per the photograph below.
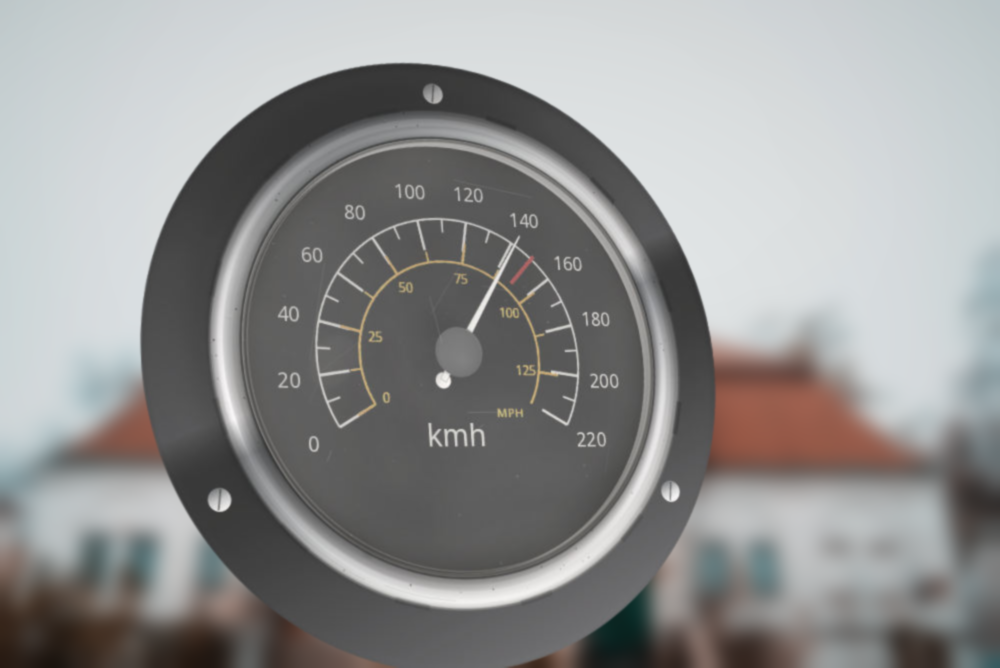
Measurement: 140 km/h
